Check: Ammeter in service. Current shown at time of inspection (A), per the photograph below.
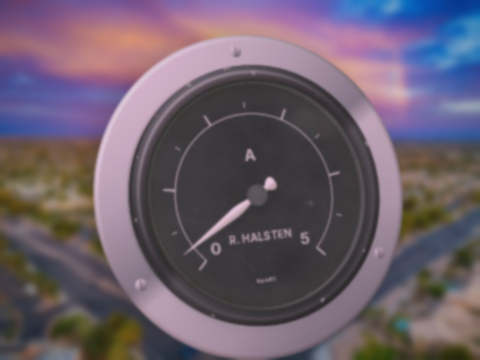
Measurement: 0.25 A
